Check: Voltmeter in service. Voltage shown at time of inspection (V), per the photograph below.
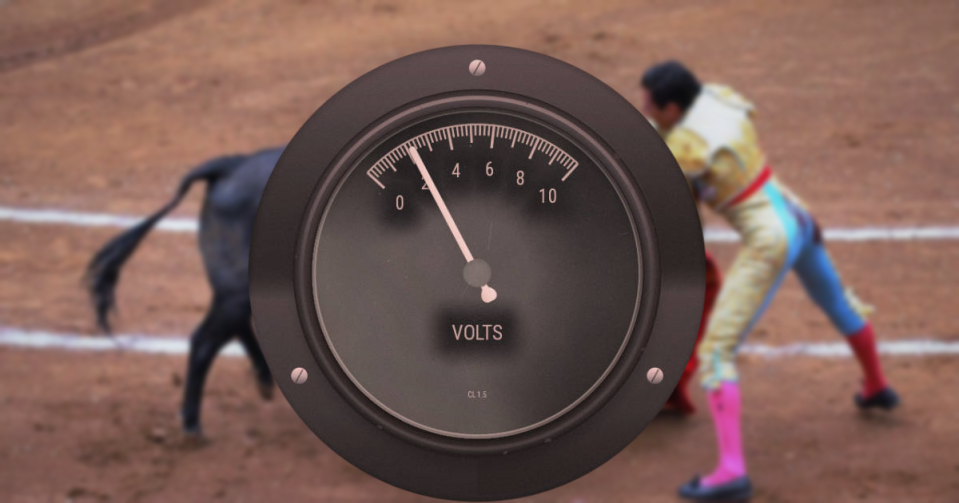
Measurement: 2.2 V
